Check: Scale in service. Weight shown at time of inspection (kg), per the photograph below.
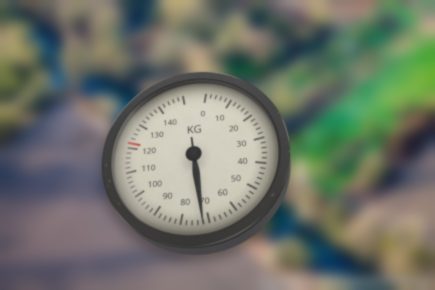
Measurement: 72 kg
